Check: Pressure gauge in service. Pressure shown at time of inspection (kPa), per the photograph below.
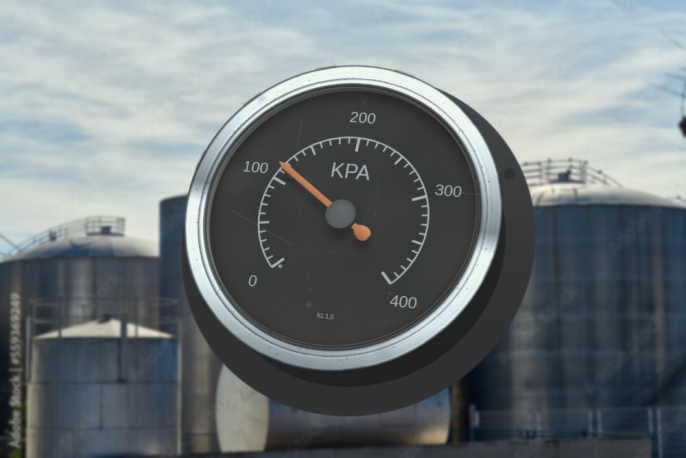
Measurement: 115 kPa
